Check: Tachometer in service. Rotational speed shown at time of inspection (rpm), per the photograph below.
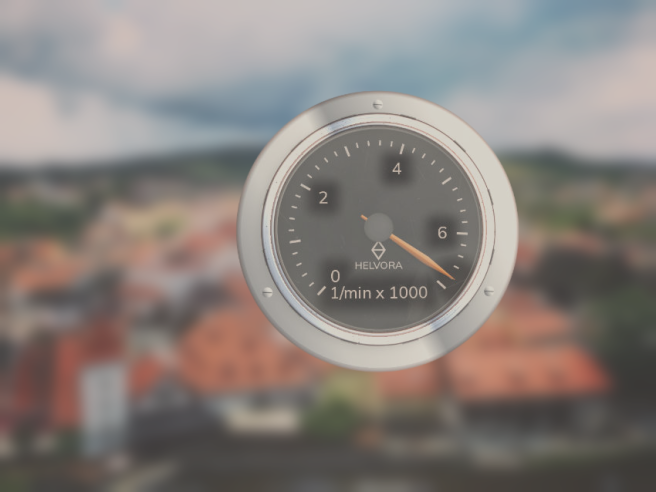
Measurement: 6800 rpm
